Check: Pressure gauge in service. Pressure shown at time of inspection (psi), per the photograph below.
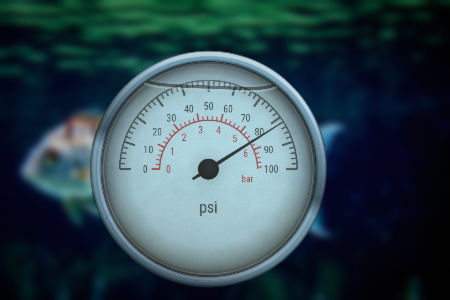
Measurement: 82 psi
